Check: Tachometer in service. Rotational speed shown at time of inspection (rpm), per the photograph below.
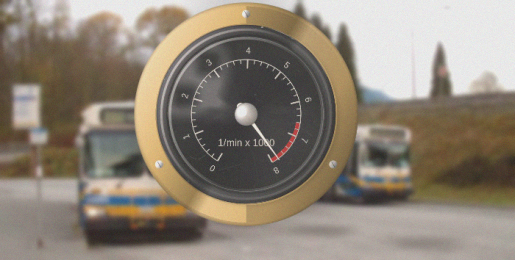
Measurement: 7800 rpm
